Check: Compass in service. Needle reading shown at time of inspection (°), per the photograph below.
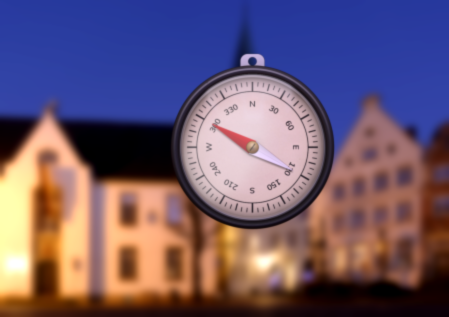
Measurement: 300 °
